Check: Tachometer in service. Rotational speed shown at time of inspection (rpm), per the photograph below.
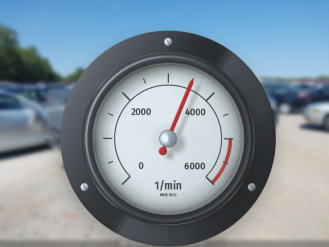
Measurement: 3500 rpm
